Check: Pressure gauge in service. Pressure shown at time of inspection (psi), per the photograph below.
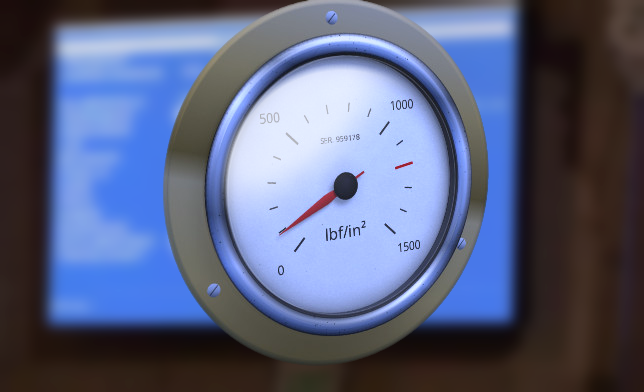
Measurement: 100 psi
